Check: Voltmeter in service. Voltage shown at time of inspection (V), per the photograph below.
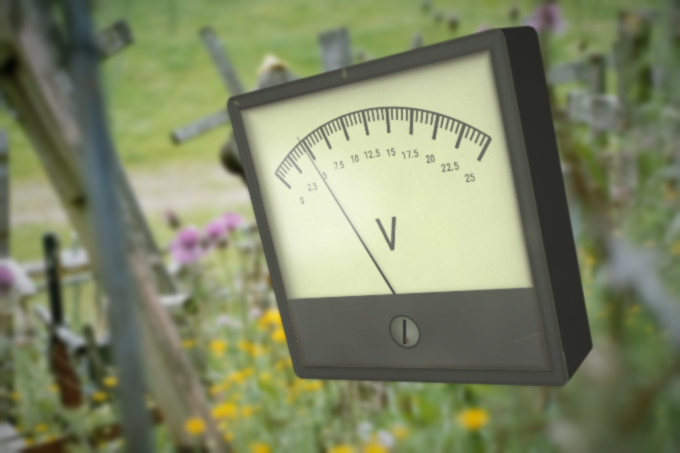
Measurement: 5 V
